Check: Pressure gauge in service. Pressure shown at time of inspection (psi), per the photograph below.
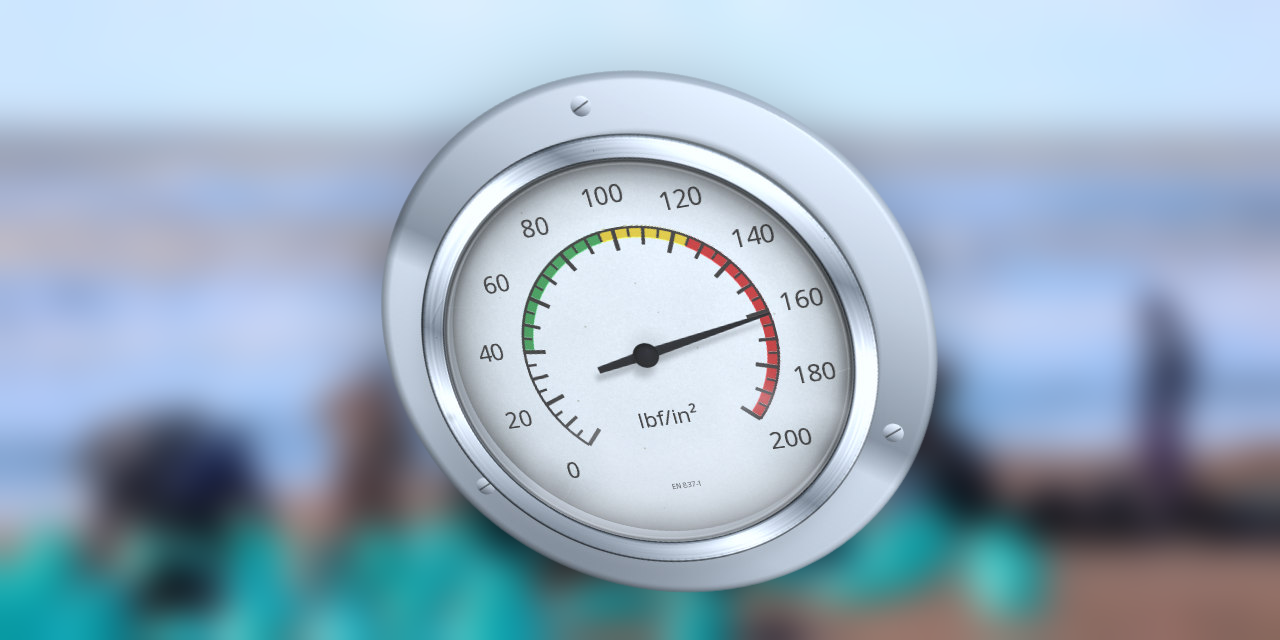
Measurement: 160 psi
